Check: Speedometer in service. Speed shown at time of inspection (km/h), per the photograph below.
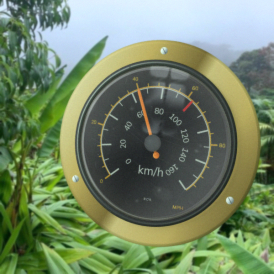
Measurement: 65 km/h
